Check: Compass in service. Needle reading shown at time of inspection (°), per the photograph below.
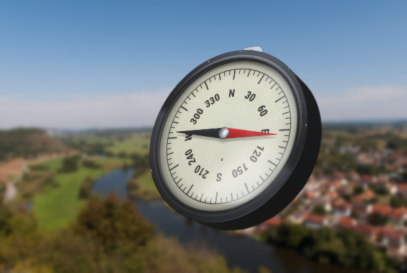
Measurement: 95 °
